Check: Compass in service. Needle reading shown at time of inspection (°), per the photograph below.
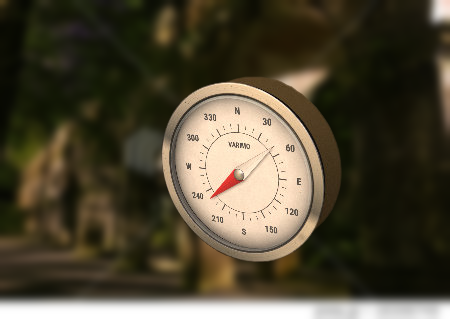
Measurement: 230 °
